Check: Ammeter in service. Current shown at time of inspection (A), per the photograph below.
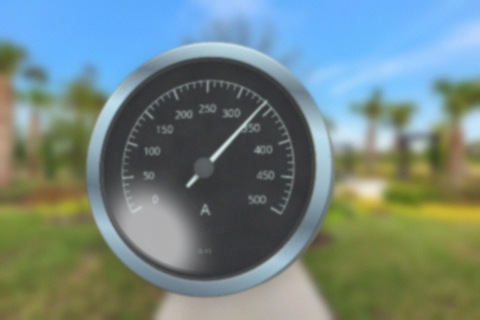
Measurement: 340 A
